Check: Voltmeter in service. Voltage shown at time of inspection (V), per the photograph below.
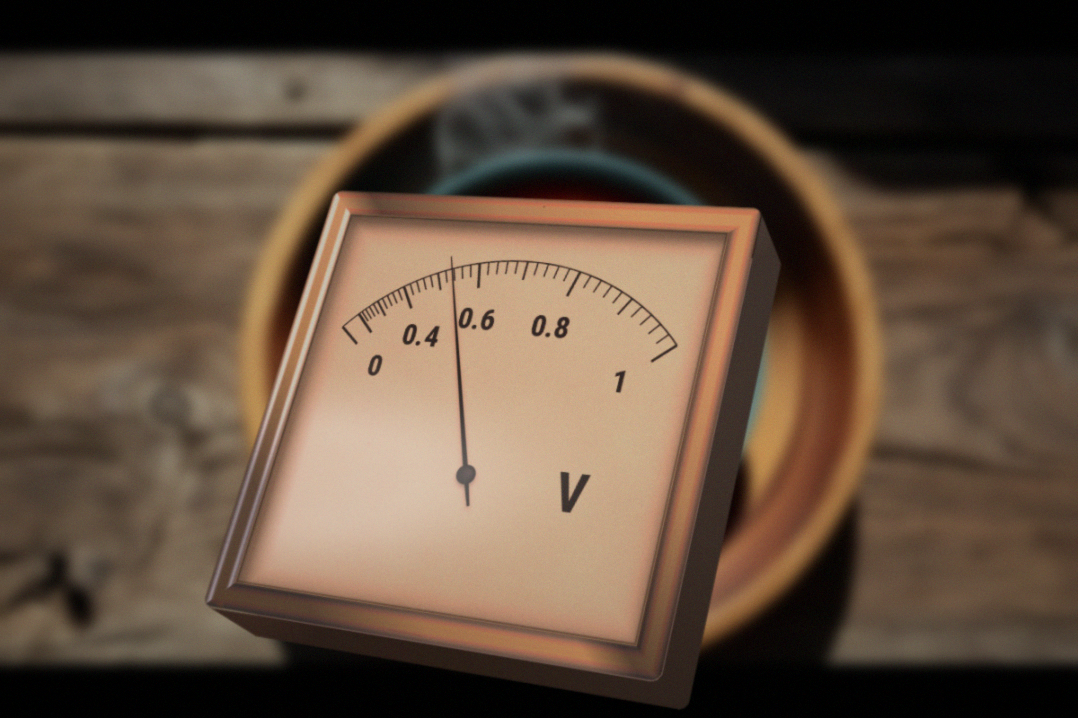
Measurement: 0.54 V
